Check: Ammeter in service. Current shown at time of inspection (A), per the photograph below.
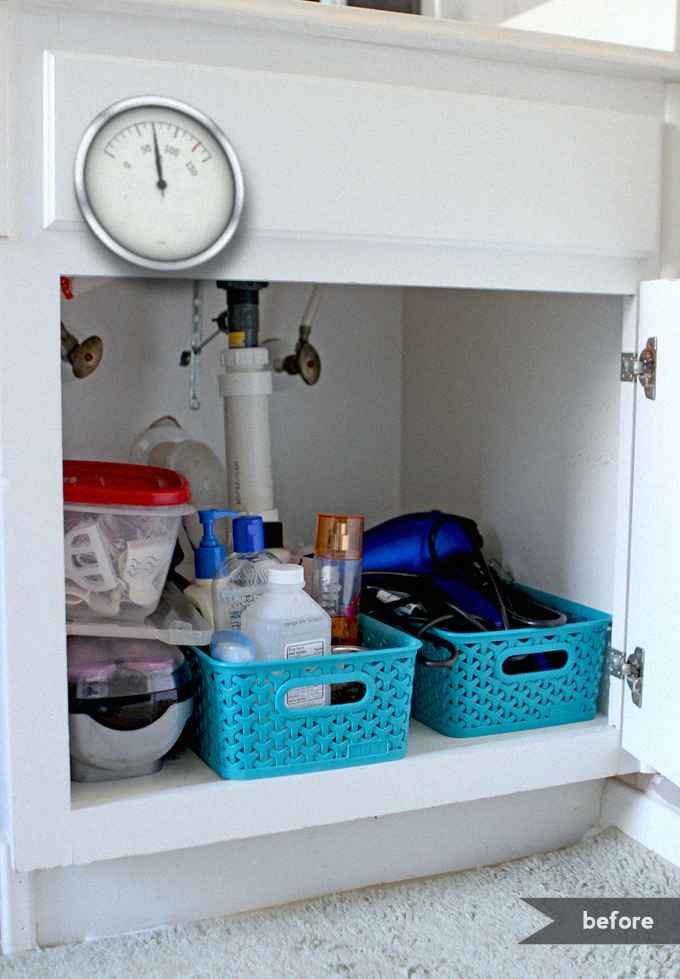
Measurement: 70 A
